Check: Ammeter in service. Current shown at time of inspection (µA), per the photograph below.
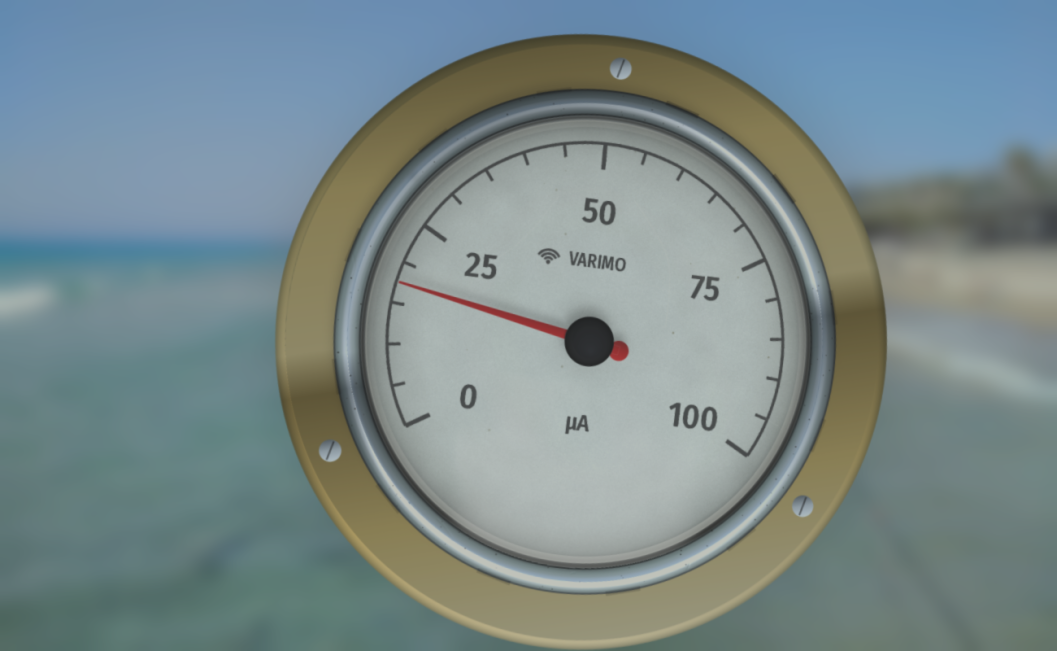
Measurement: 17.5 µA
